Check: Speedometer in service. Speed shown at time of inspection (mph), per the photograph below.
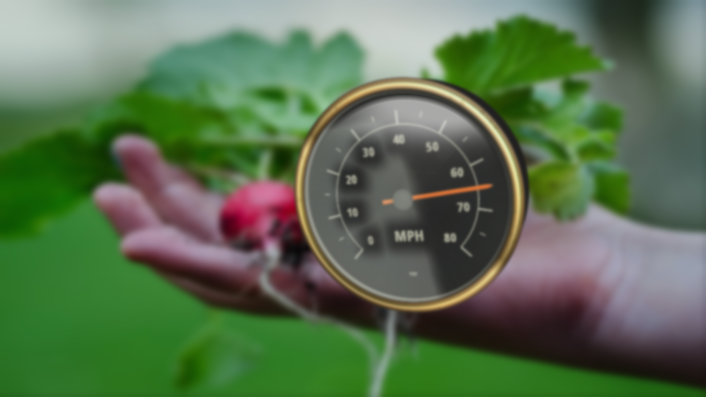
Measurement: 65 mph
